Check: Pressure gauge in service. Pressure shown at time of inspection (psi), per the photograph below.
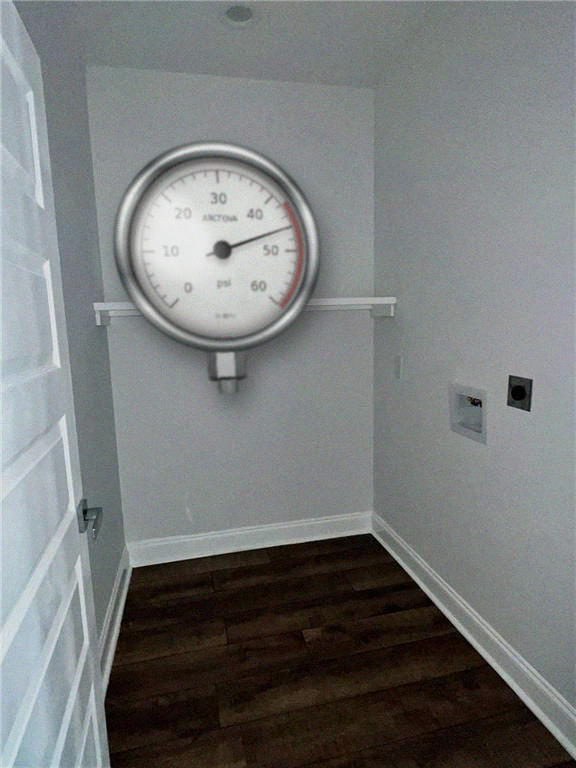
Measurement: 46 psi
